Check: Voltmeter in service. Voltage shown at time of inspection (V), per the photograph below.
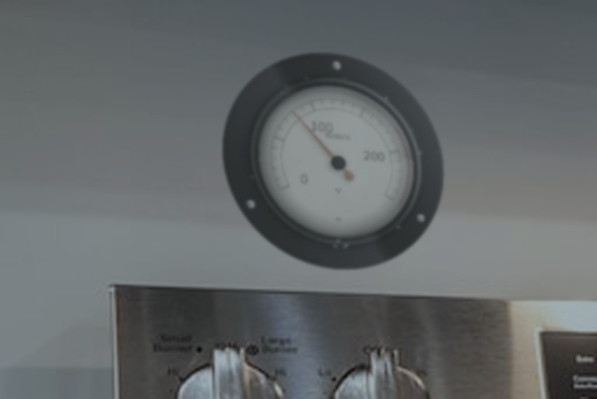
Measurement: 80 V
